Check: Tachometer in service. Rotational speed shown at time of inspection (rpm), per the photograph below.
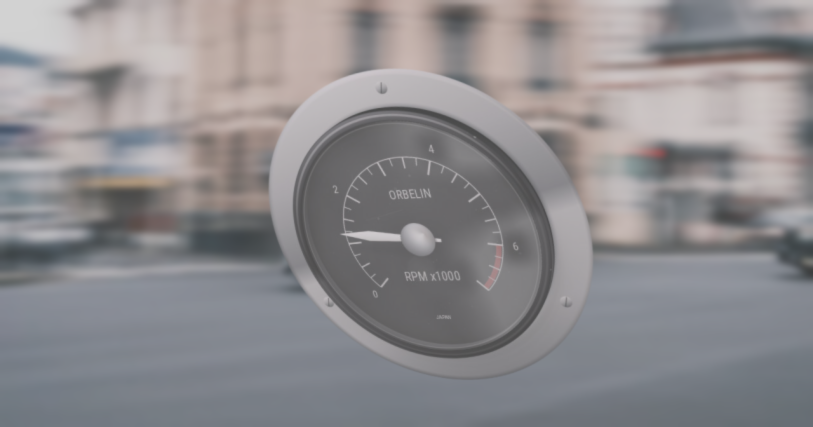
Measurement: 1250 rpm
